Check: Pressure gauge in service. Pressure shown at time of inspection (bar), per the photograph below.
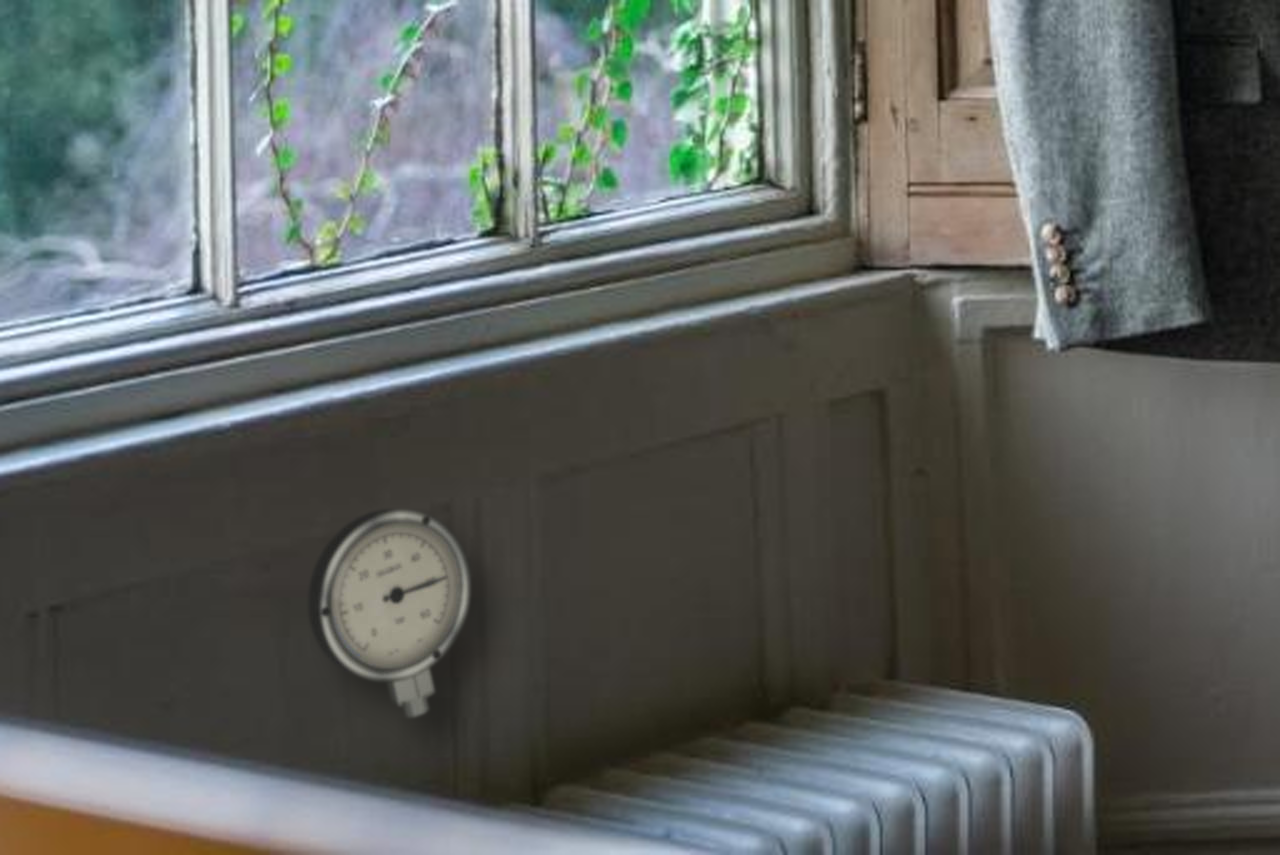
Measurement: 50 bar
